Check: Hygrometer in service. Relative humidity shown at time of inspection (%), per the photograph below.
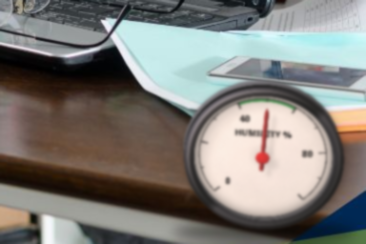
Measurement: 50 %
